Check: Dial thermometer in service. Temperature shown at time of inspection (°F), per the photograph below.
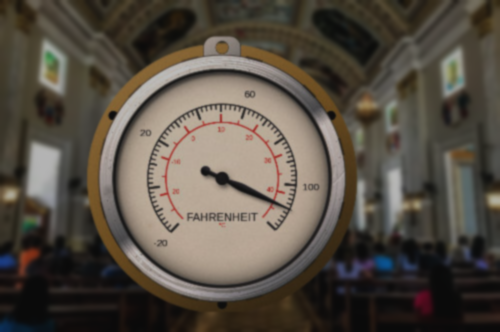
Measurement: 110 °F
